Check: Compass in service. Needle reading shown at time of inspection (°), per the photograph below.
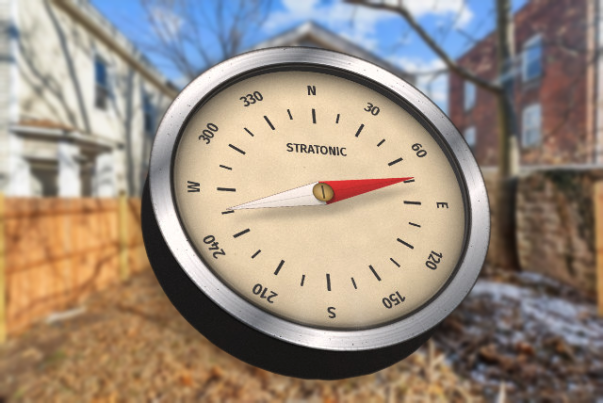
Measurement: 75 °
